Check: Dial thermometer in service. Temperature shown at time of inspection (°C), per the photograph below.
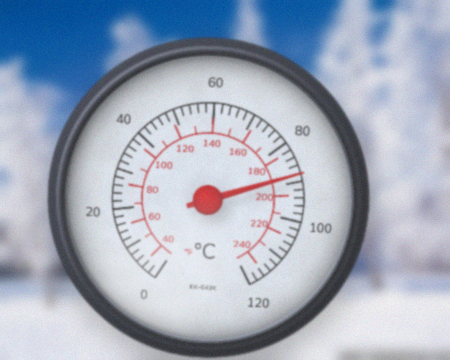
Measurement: 88 °C
